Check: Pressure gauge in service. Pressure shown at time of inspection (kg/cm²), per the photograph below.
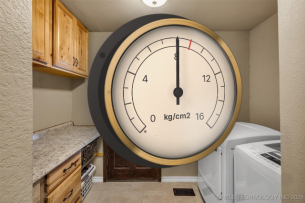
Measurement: 8 kg/cm²
